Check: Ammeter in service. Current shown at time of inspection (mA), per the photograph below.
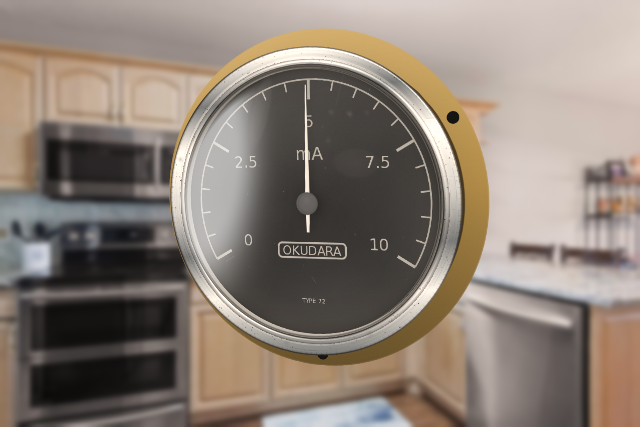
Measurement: 5 mA
